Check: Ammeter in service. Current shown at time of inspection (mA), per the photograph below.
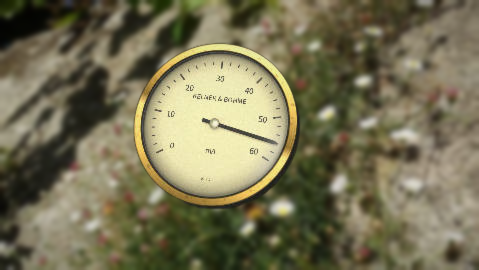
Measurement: 56 mA
